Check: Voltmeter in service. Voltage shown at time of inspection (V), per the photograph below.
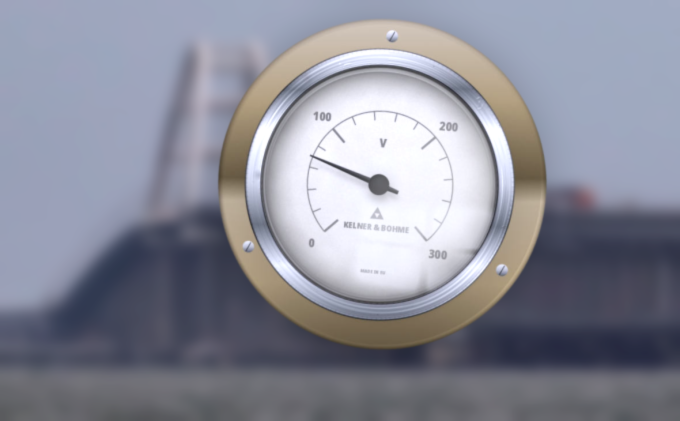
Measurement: 70 V
